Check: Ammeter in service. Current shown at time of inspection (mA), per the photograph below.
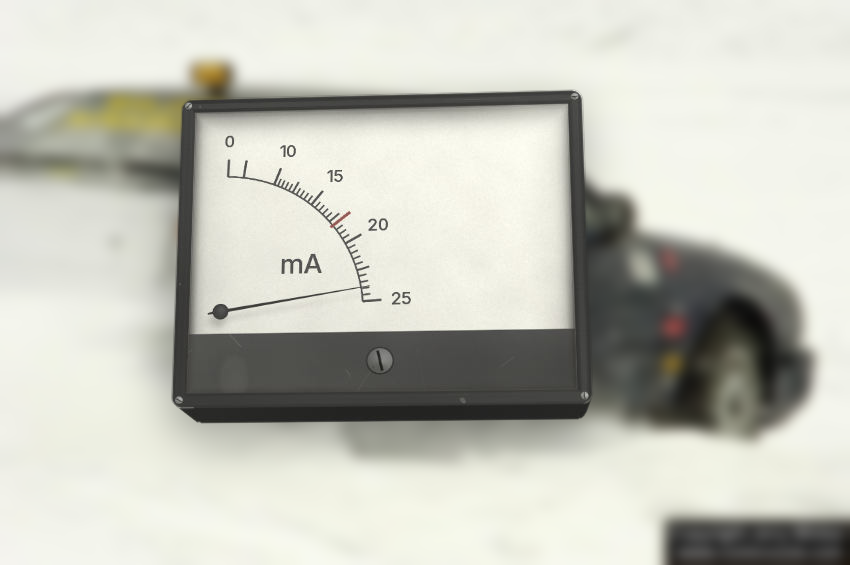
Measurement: 24 mA
